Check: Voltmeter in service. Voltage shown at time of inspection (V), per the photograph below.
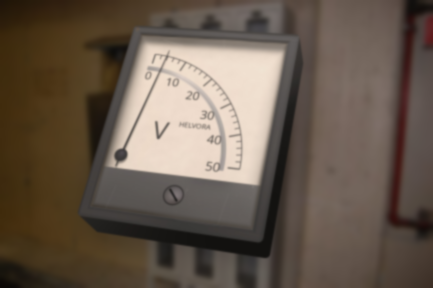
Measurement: 4 V
